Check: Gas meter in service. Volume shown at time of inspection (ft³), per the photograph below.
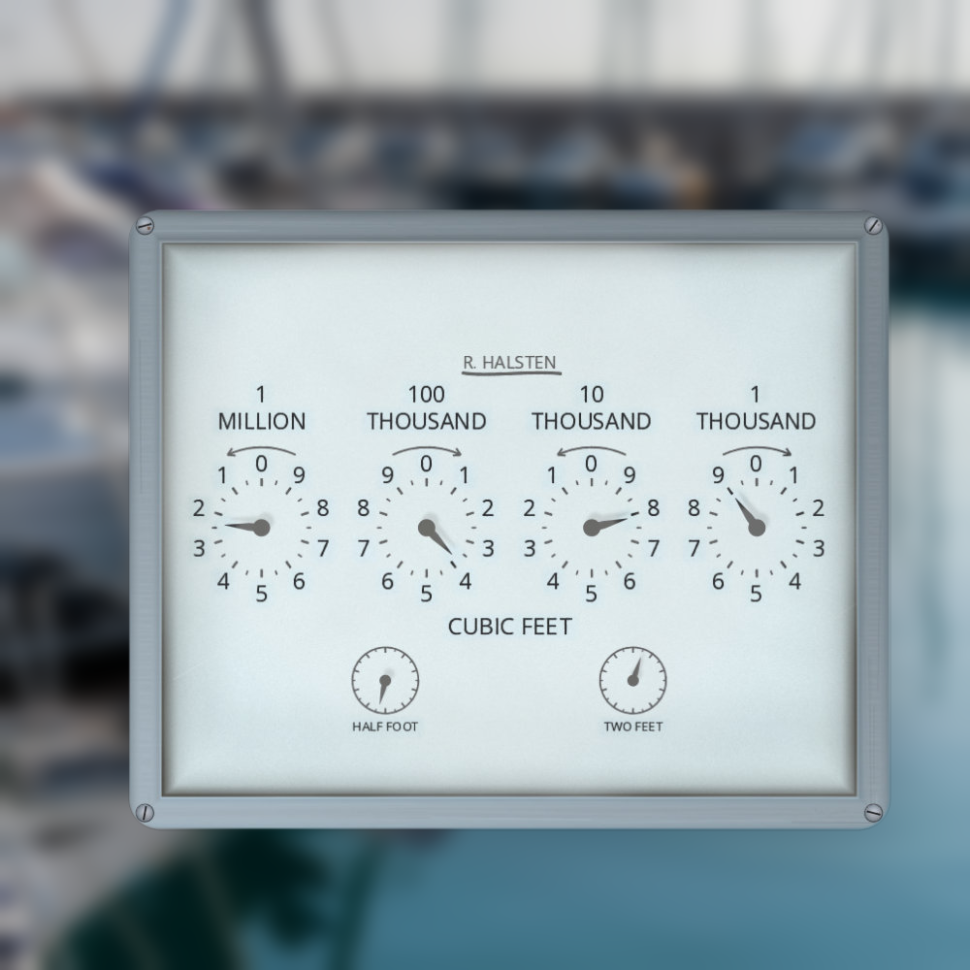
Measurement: 237900 ft³
